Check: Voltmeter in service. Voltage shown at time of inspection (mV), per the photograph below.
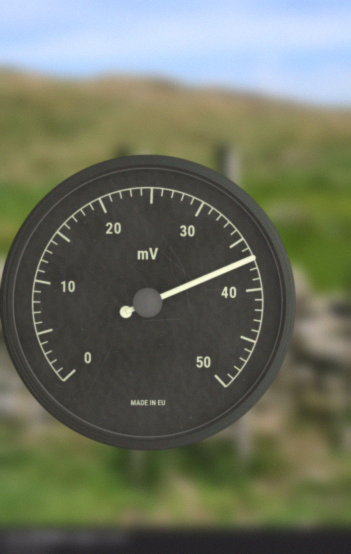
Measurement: 37 mV
